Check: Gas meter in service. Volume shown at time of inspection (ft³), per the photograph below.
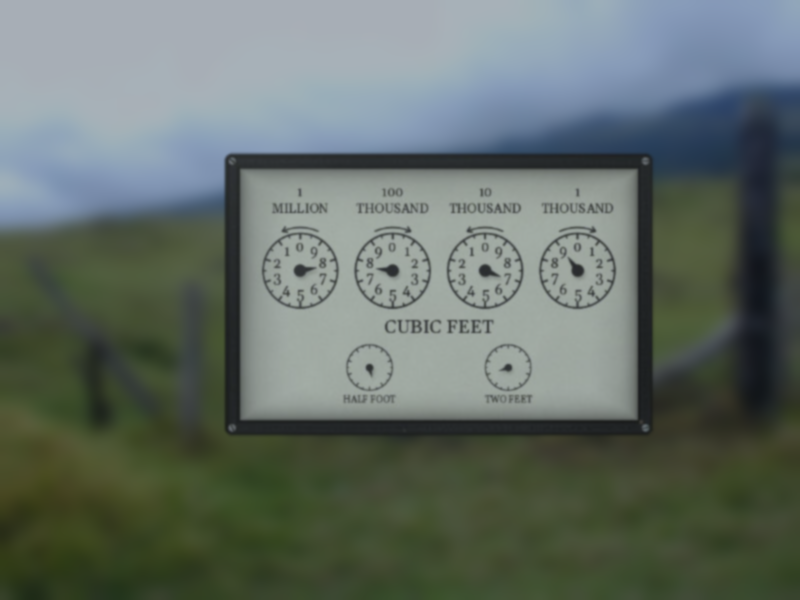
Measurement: 776900 ft³
